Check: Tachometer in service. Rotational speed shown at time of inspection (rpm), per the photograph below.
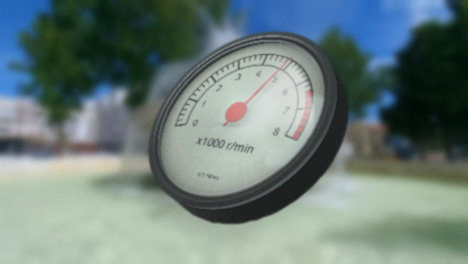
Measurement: 5000 rpm
